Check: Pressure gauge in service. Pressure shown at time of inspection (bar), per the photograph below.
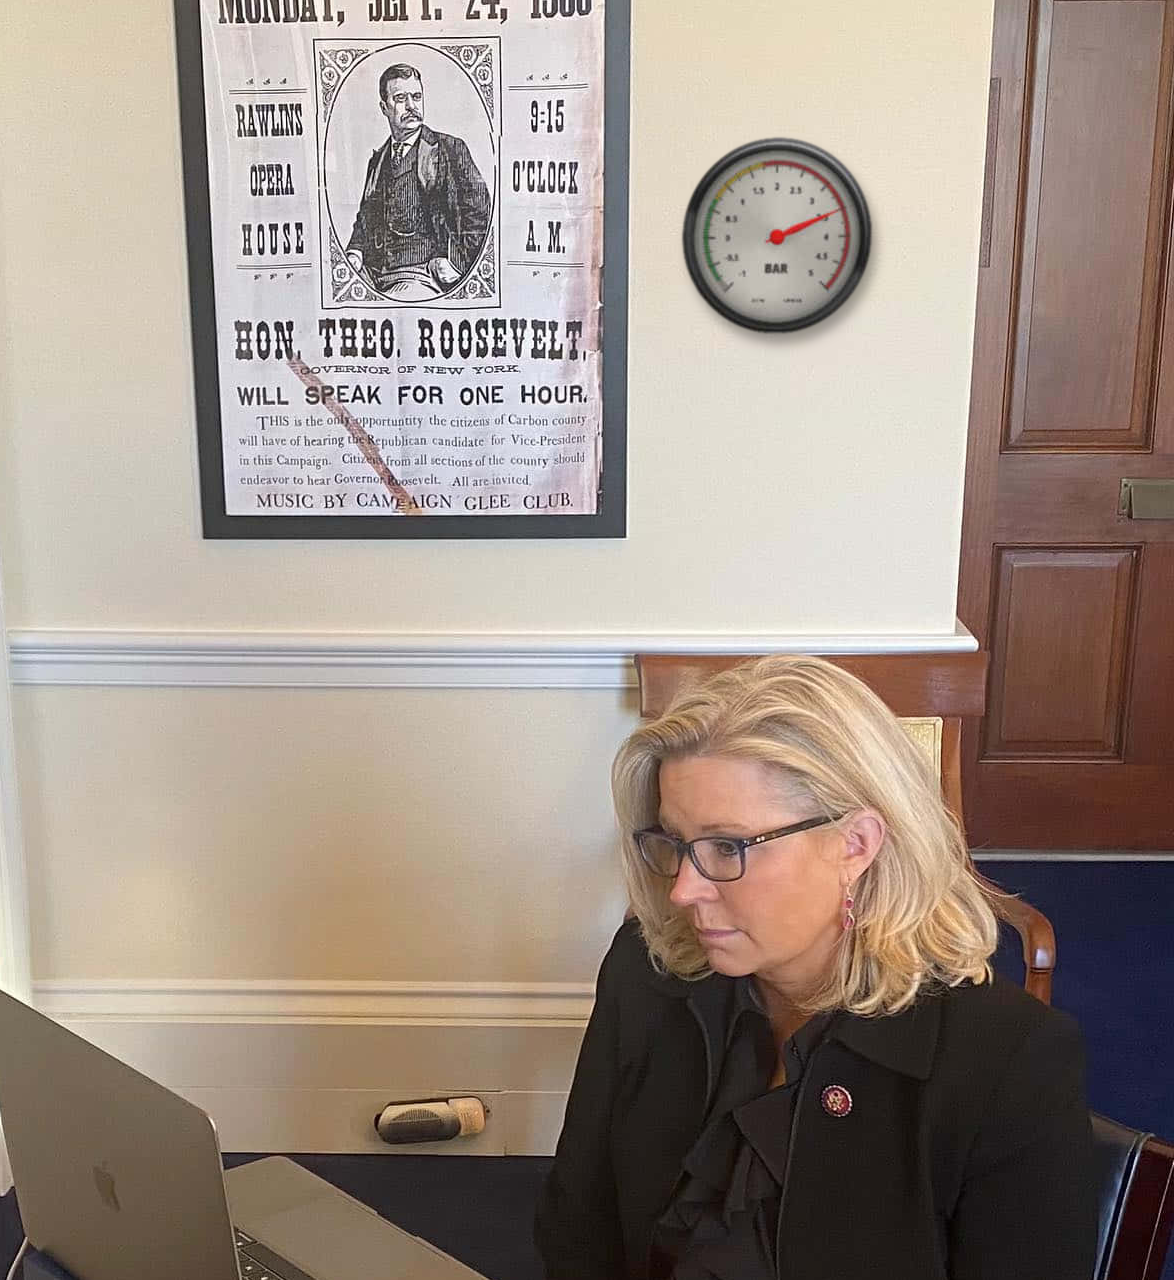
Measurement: 3.5 bar
